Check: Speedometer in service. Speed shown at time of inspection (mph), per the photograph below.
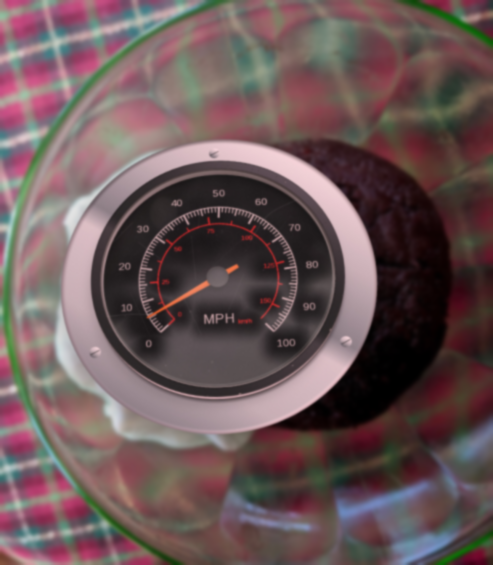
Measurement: 5 mph
